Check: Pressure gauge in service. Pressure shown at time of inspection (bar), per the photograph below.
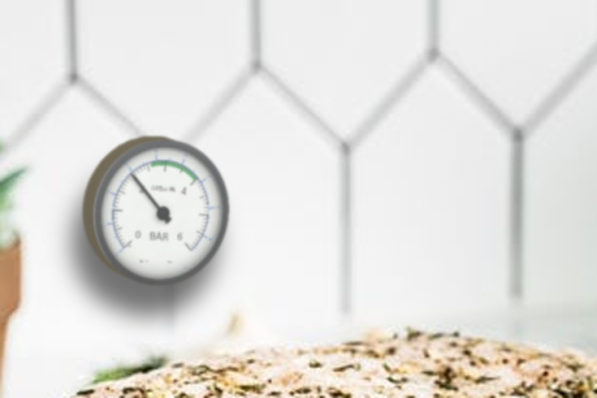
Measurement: 2 bar
